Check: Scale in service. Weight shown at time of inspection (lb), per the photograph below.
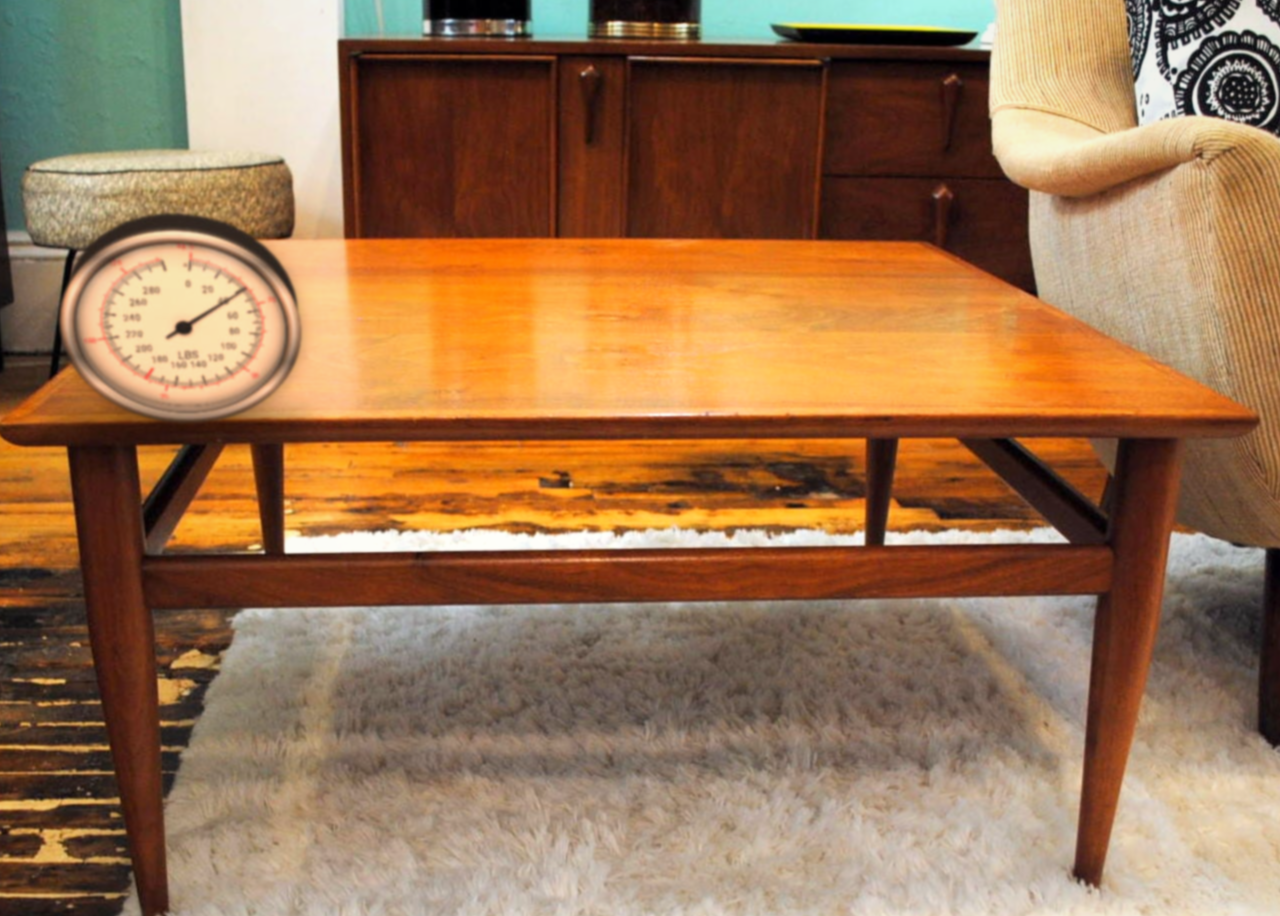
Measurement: 40 lb
